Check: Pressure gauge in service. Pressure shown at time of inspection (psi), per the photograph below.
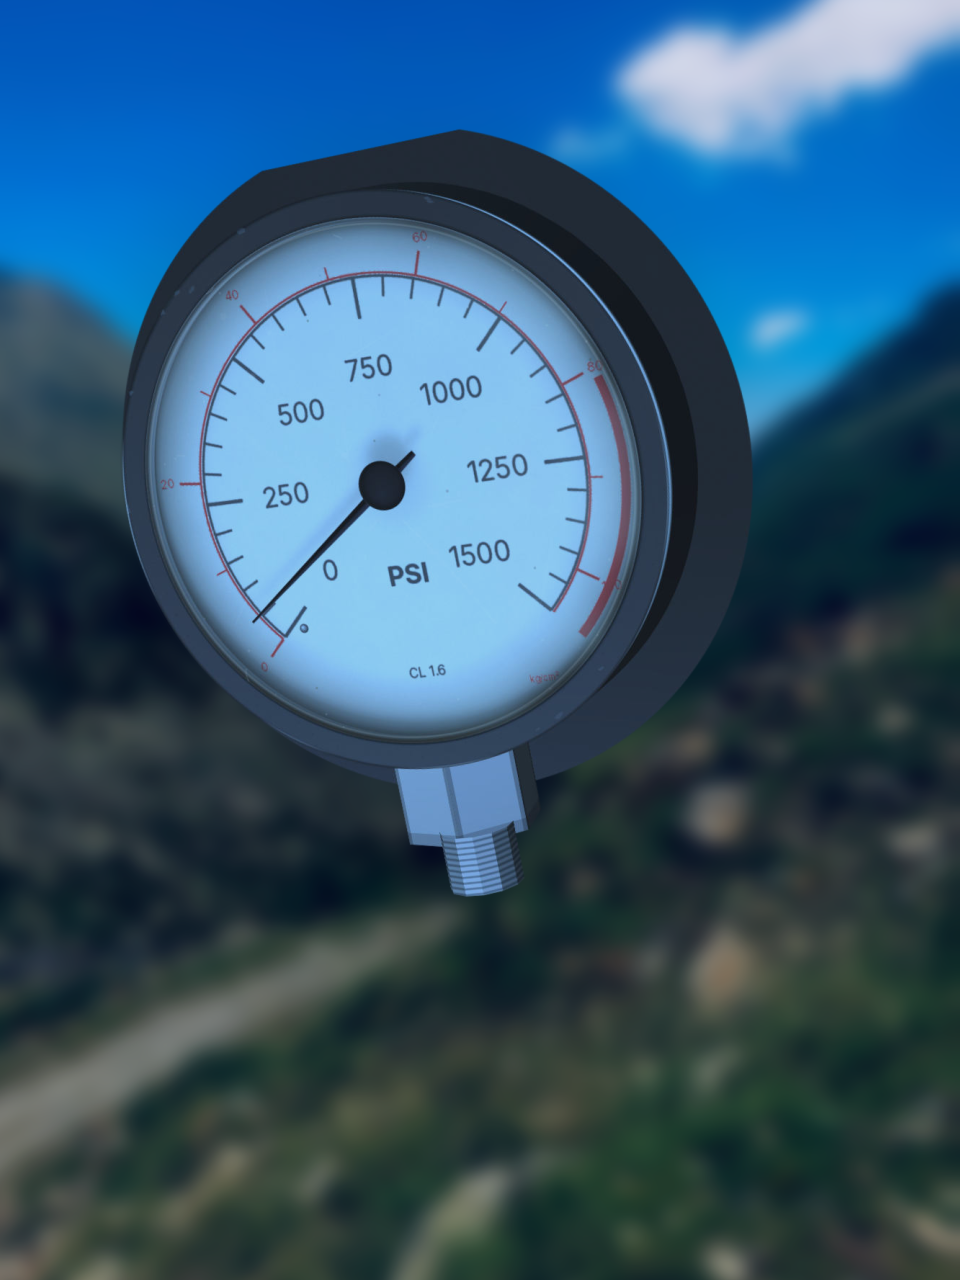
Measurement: 50 psi
